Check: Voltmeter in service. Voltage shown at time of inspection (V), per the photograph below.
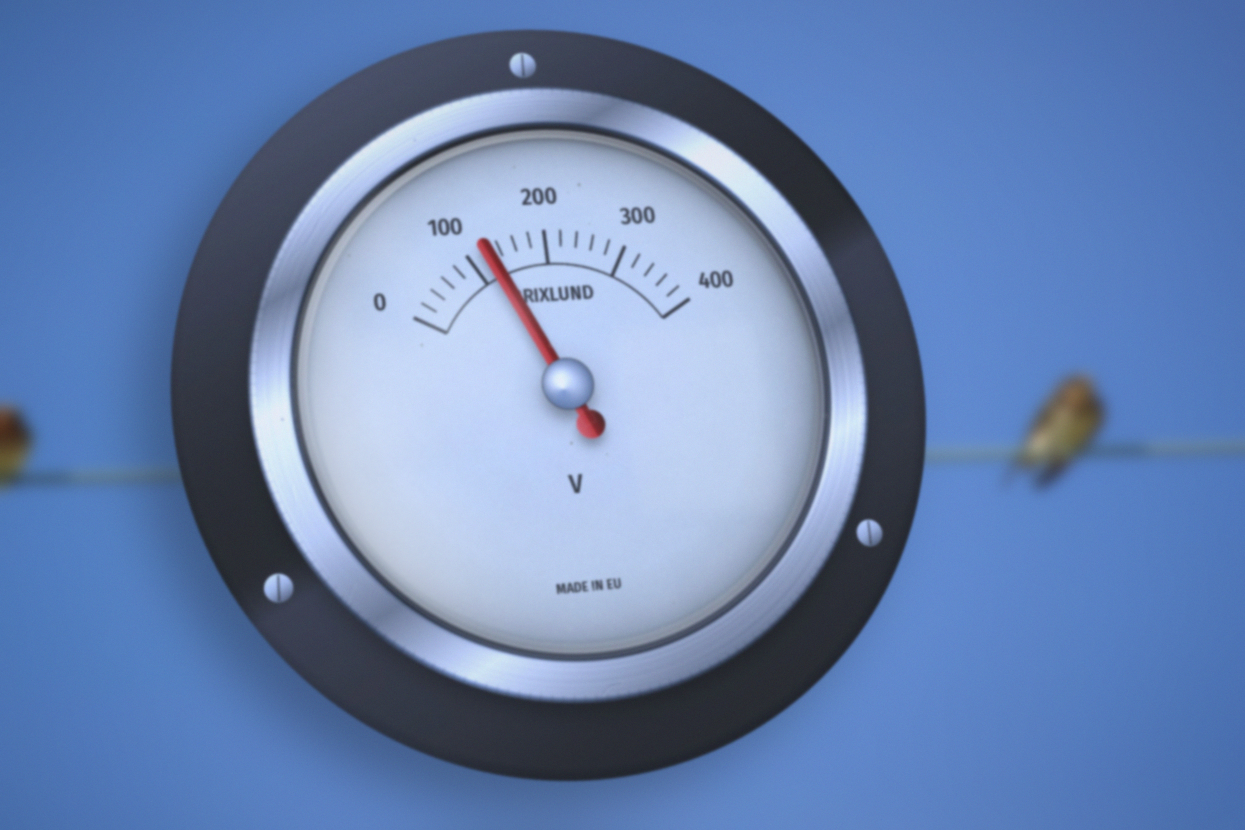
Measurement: 120 V
